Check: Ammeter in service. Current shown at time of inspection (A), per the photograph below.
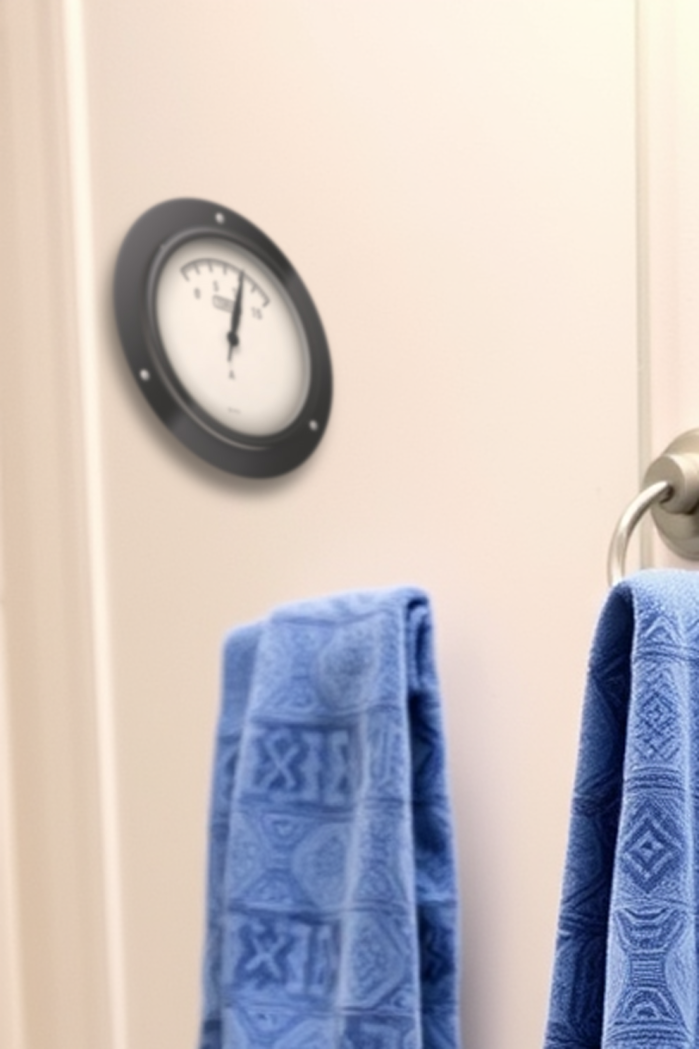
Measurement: 10 A
